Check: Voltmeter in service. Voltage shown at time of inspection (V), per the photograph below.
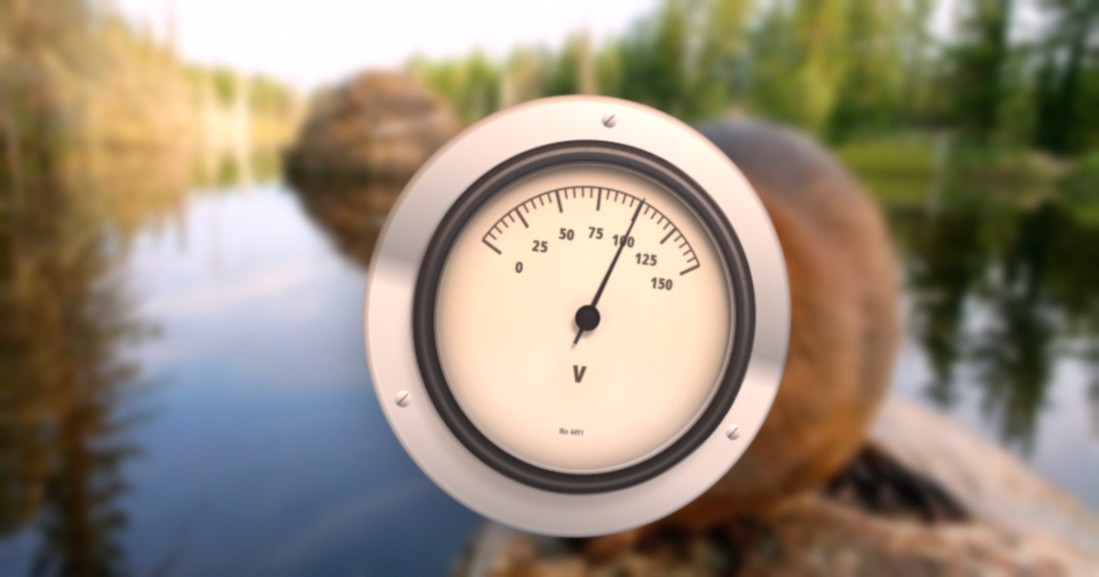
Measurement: 100 V
